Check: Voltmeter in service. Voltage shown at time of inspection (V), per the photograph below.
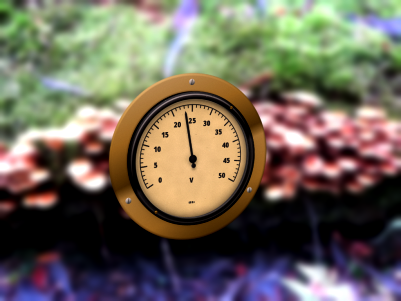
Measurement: 23 V
